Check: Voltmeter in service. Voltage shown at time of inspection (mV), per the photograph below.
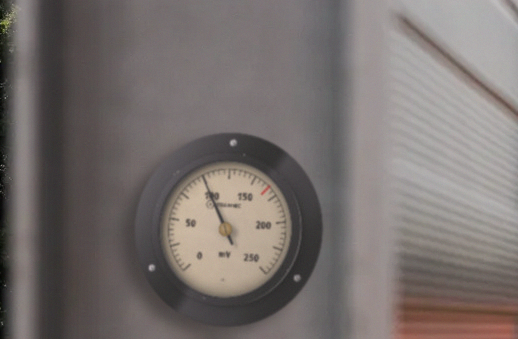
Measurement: 100 mV
